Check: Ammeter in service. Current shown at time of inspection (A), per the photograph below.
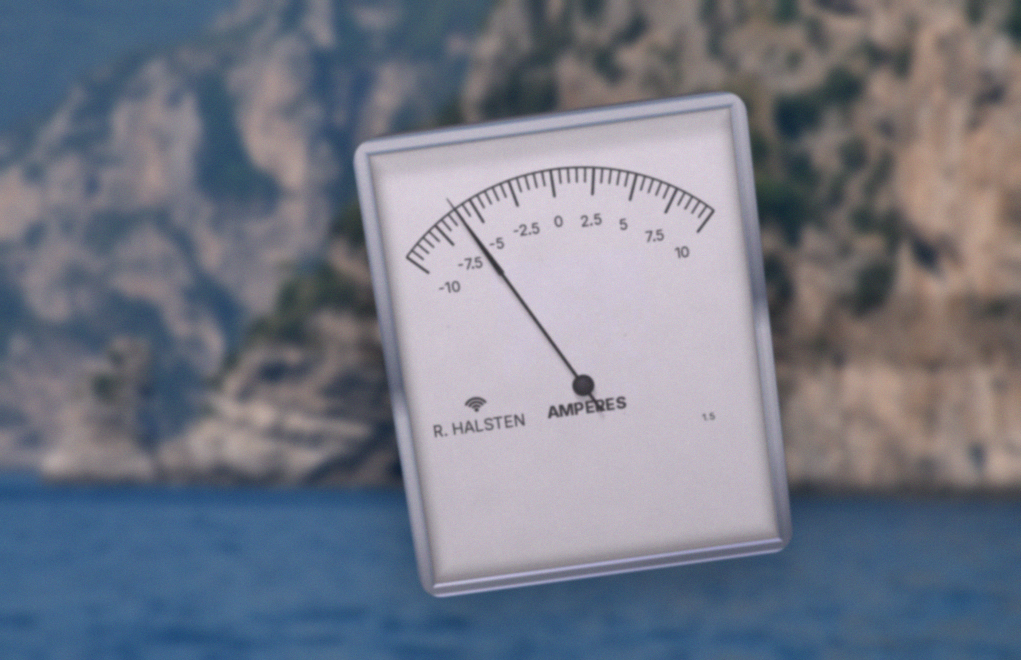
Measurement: -6 A
